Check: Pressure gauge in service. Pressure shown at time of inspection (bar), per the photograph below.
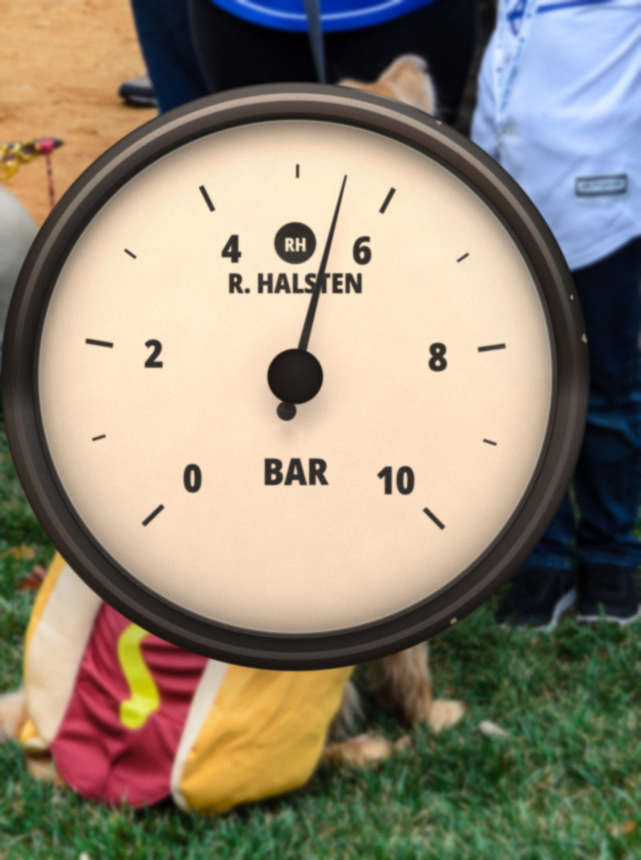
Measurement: 5.5 bar
